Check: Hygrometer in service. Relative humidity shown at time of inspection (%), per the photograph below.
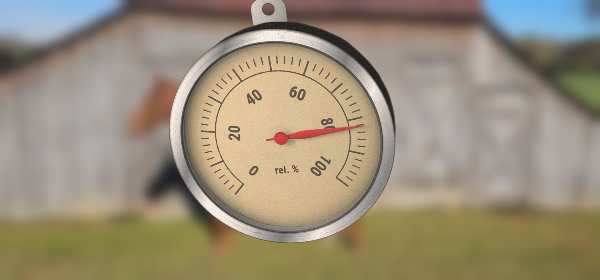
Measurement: 82 %
